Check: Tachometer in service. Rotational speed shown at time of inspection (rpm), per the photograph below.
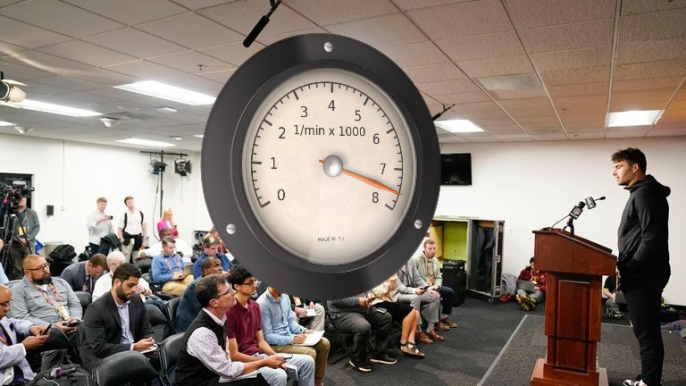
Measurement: 7600 rpm
